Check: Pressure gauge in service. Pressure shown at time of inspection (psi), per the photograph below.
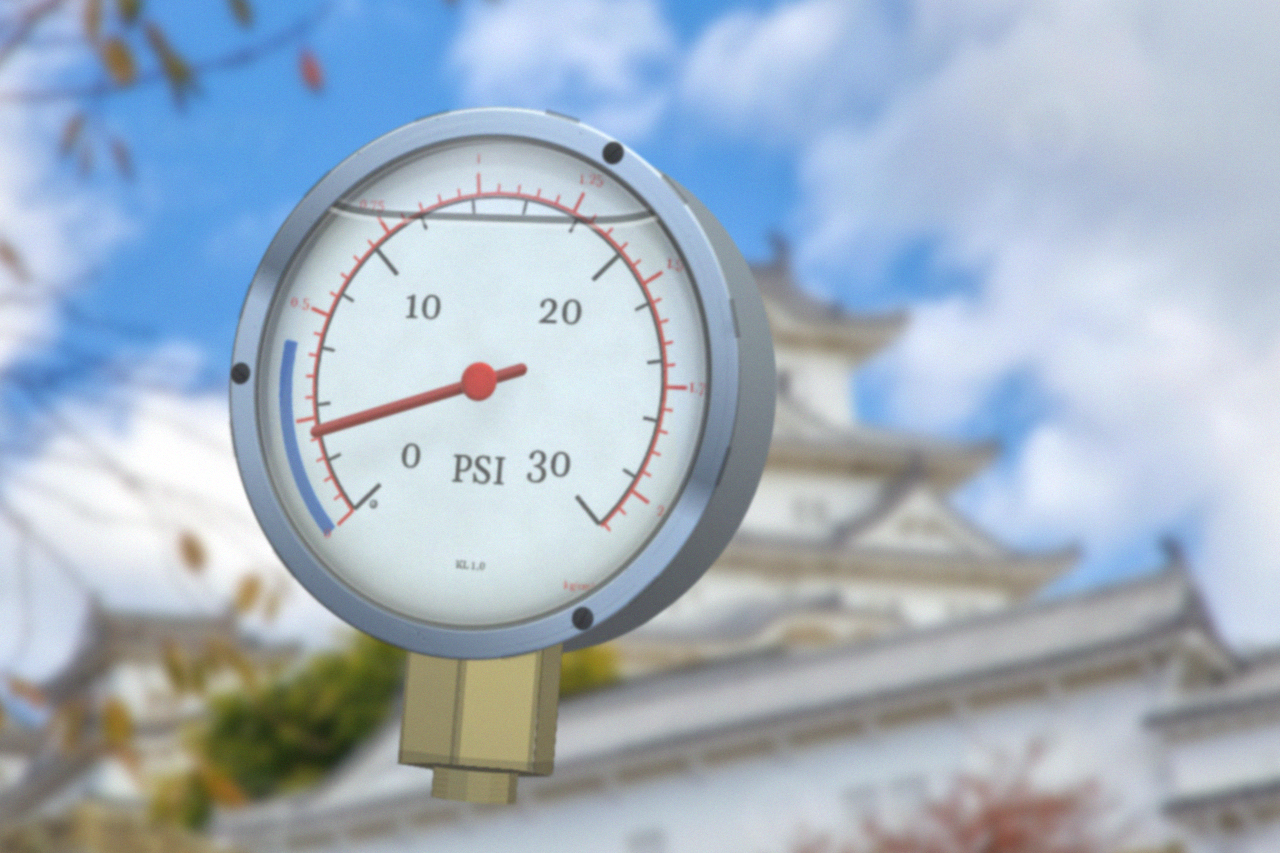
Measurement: 3 psi
